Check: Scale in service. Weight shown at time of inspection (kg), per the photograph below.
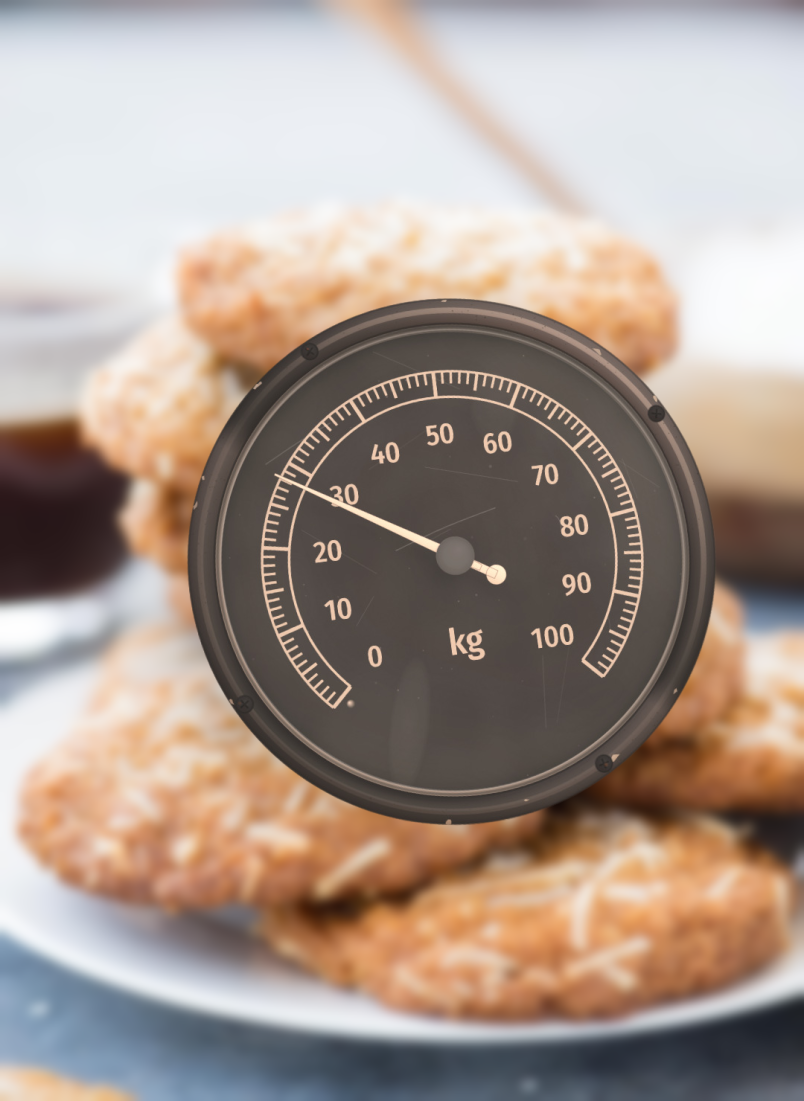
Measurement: 28 kg
